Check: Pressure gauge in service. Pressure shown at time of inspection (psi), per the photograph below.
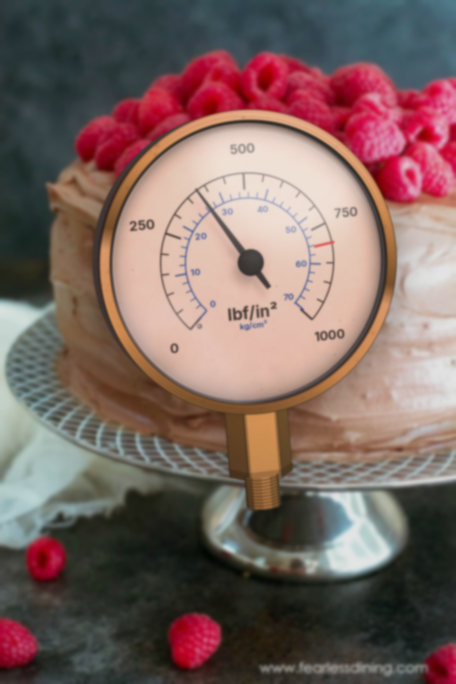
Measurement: 375 psi
